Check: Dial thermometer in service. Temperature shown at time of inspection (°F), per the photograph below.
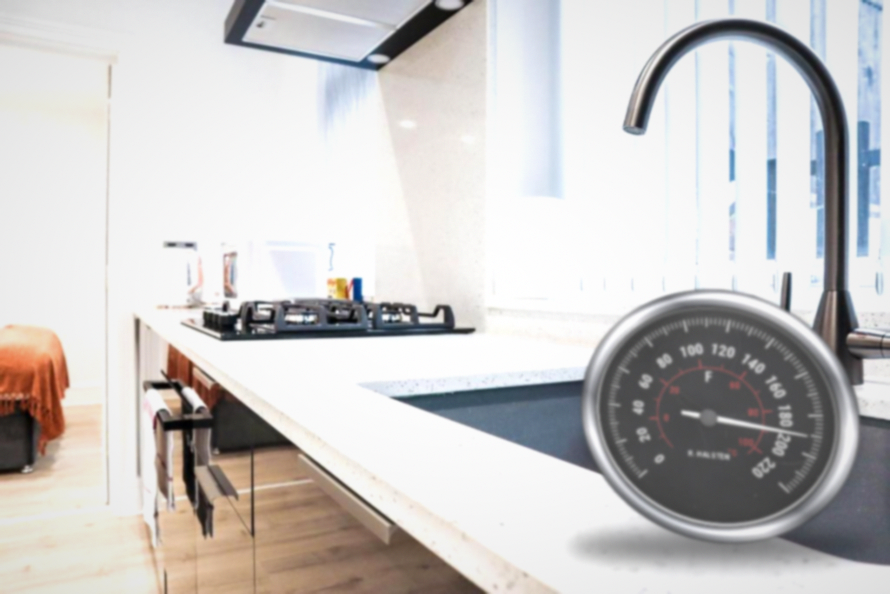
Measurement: 190 °F
